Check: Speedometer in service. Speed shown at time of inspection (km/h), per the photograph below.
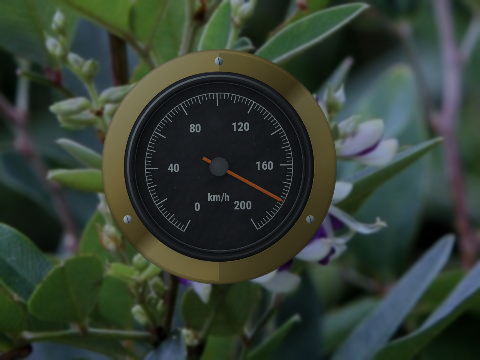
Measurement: 180 km/h
